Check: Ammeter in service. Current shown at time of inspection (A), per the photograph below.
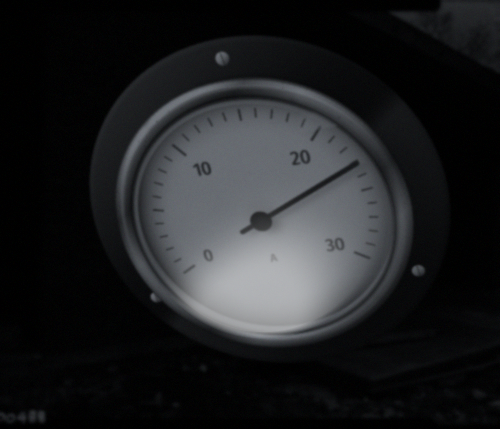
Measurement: 23 A
